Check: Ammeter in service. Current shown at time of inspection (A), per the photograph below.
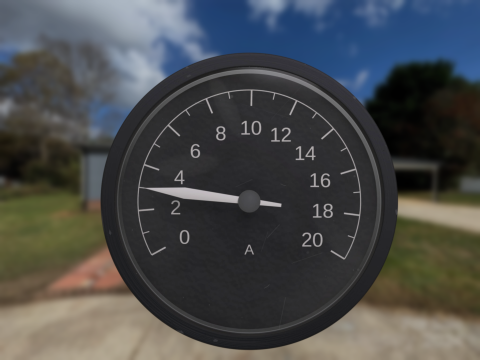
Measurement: 3 A
